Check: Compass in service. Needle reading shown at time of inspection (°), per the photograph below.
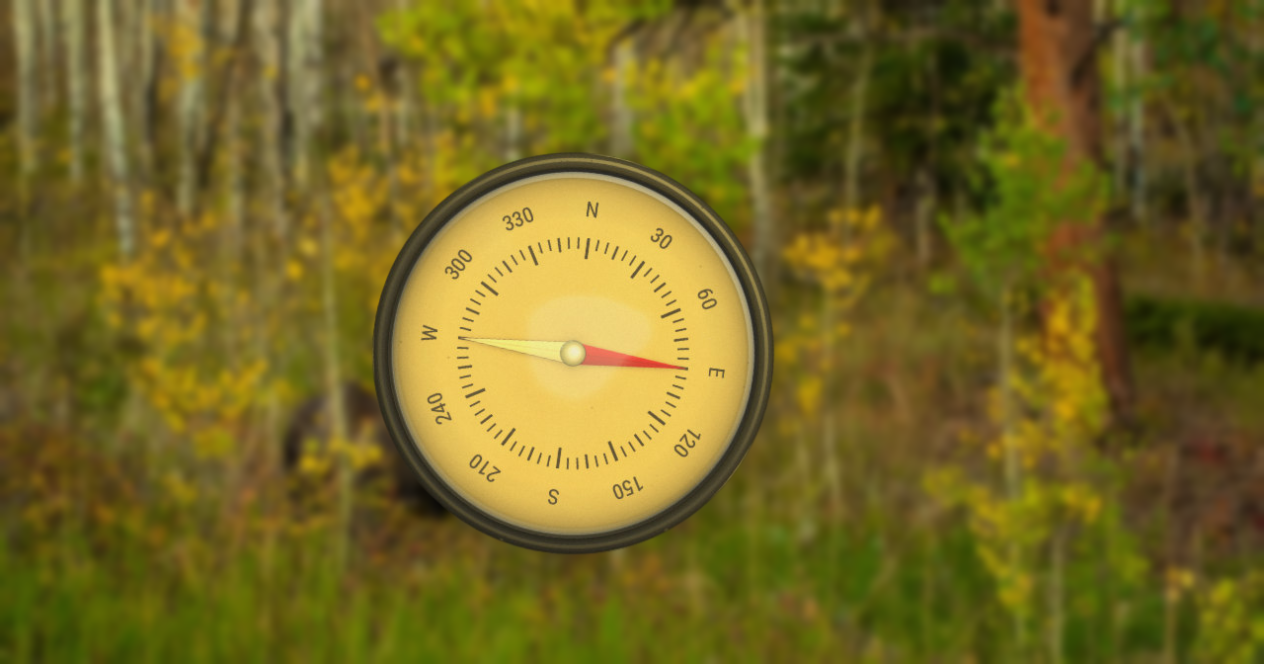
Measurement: 90 °
